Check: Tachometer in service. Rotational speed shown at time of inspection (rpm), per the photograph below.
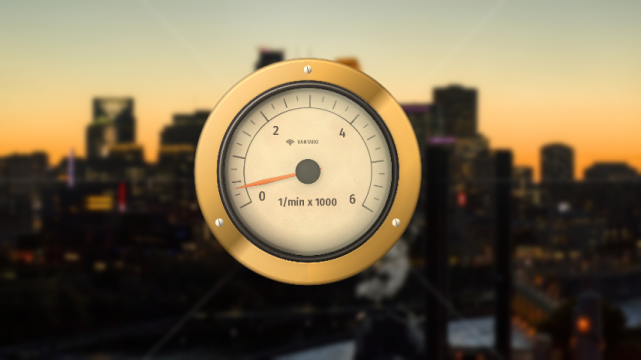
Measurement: 375 rpm
